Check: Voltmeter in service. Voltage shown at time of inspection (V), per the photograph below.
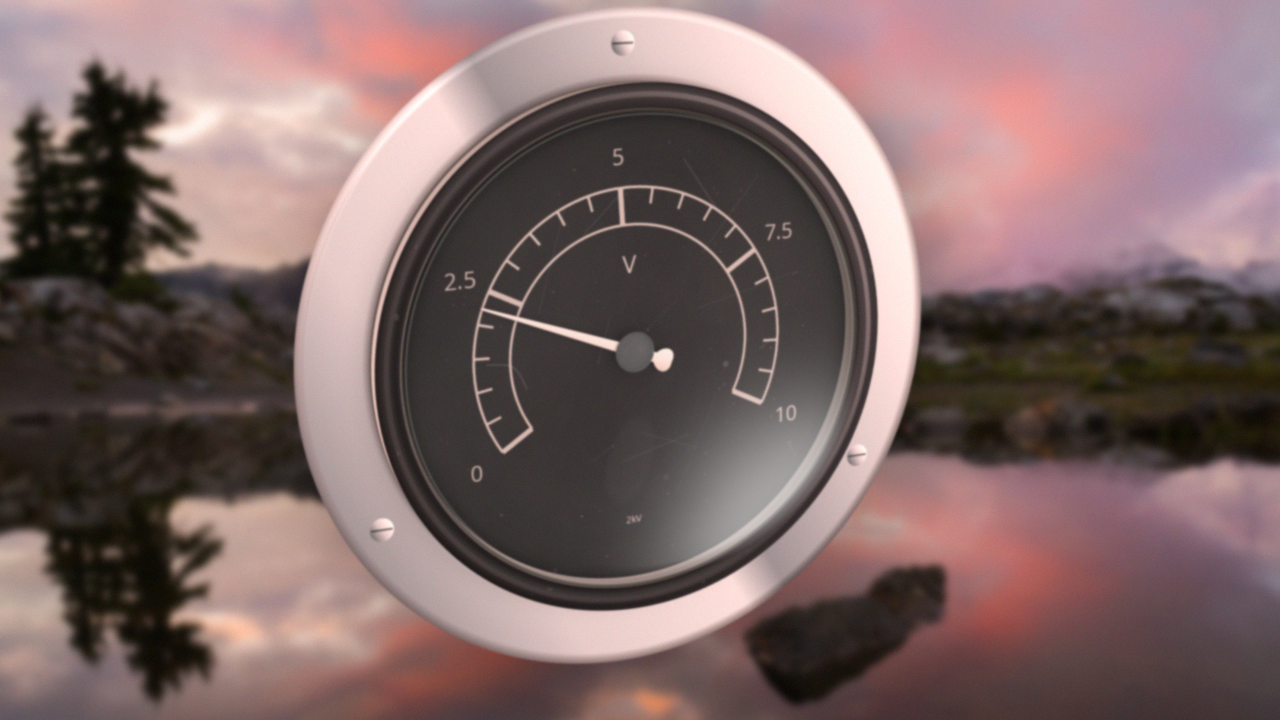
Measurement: 2.25 V
